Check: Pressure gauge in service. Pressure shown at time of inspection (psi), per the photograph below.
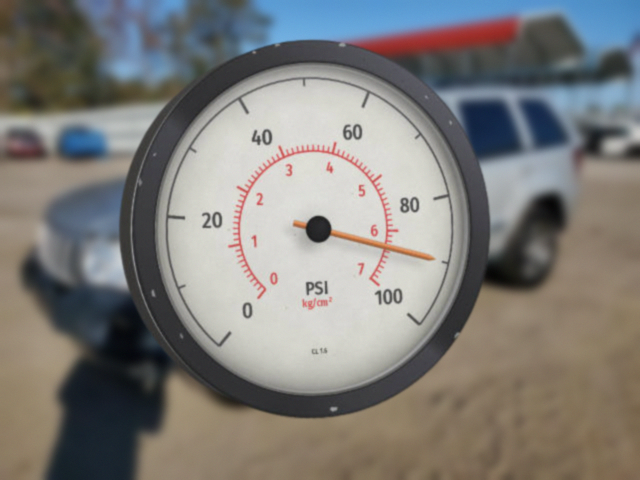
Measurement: 90 psi
